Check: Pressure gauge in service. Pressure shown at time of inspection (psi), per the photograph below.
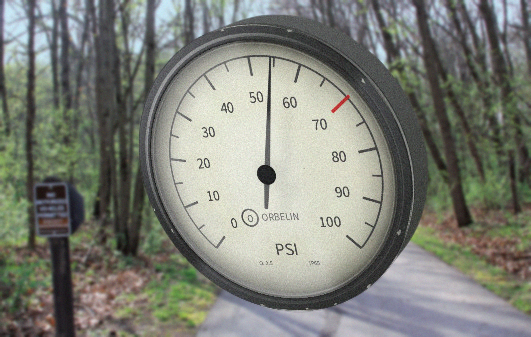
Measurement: 55 psi
